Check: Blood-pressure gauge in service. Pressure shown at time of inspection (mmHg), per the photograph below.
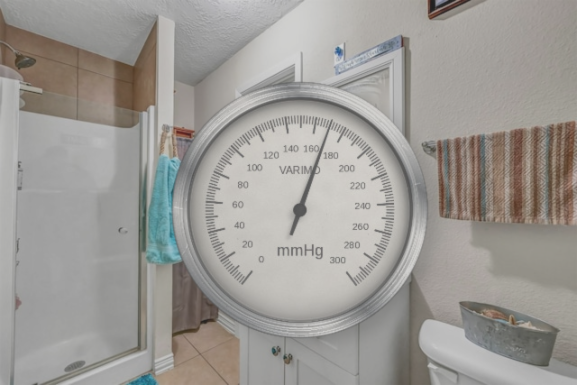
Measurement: 170 mmHg
